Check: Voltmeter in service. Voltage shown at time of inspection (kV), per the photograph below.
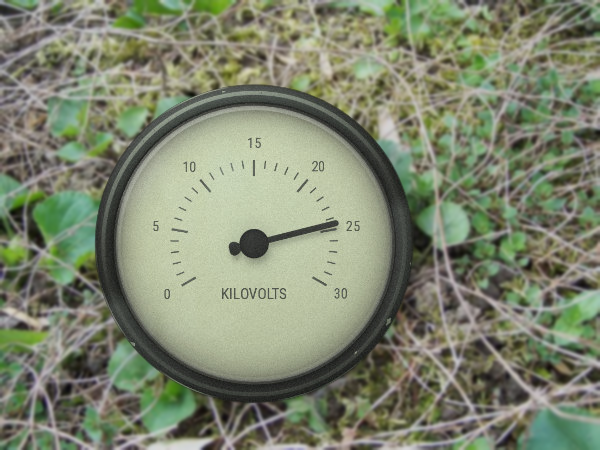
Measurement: 24.5 kV
